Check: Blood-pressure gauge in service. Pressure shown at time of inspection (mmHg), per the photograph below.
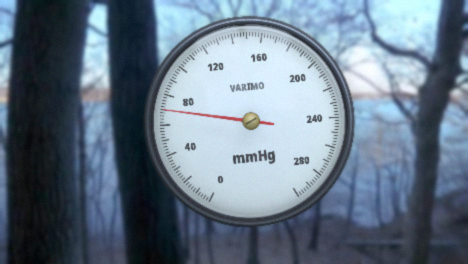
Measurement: 70 mmHg
